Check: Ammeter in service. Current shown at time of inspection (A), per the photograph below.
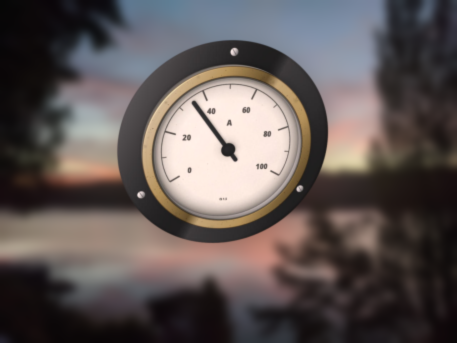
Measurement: 35 A
